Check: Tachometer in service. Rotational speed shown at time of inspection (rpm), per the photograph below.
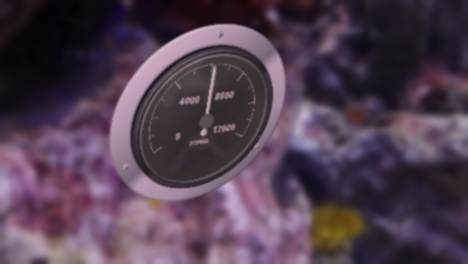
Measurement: 6000 rpm
